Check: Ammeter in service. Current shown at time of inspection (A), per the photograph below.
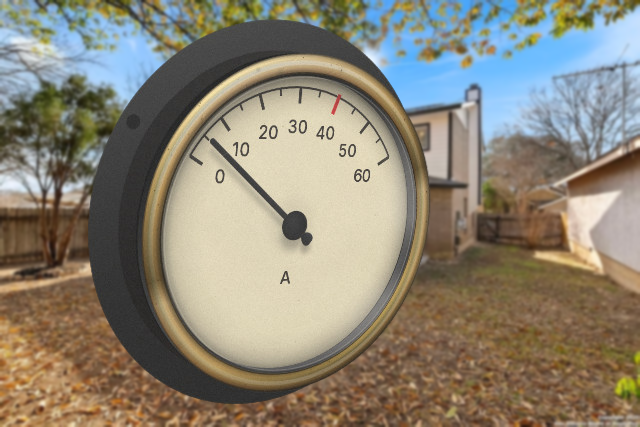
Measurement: 5 A
